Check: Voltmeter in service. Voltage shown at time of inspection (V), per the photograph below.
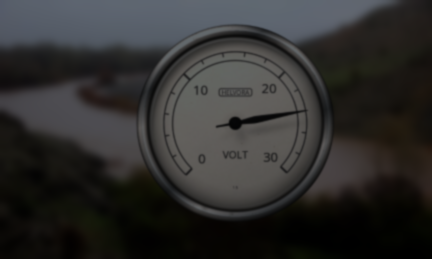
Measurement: 24 V
